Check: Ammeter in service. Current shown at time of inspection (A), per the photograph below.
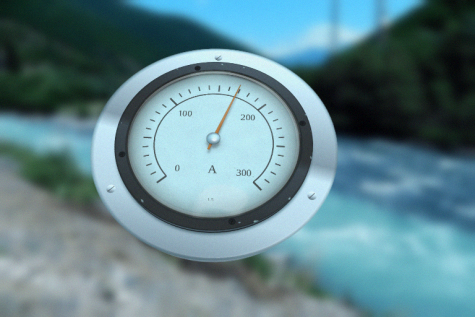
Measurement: 170 A
